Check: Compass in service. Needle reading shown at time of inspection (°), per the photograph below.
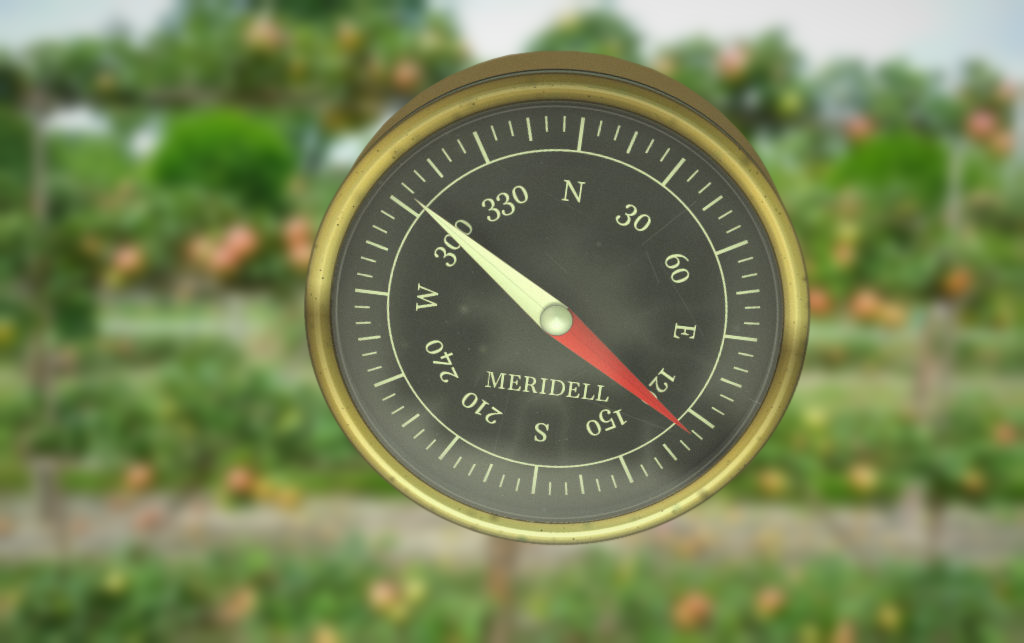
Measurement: 125 °
